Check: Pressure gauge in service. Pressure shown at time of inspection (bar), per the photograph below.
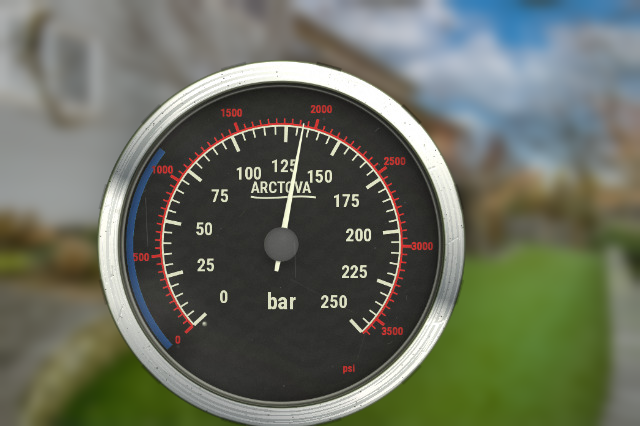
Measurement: 132.5 bar
